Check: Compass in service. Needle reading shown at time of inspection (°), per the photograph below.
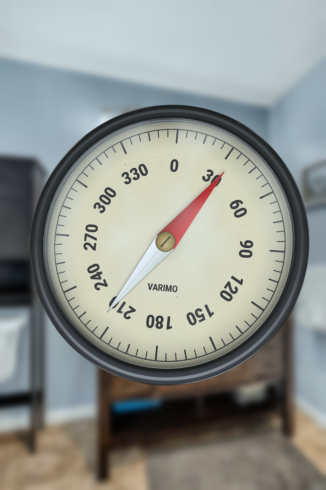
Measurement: 35 °
